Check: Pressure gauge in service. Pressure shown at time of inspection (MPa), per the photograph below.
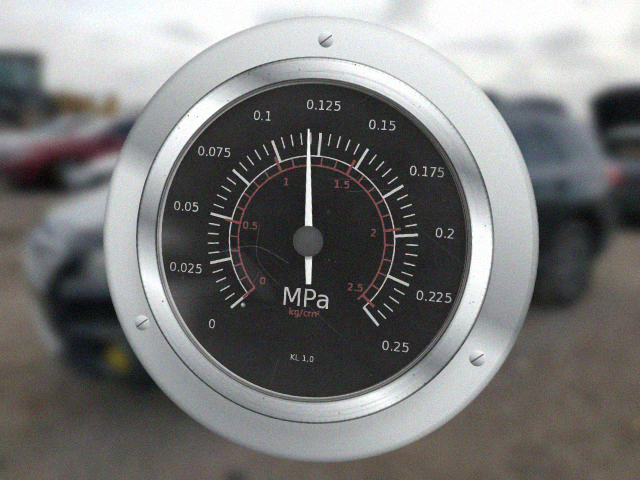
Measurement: 0.12 MPa
